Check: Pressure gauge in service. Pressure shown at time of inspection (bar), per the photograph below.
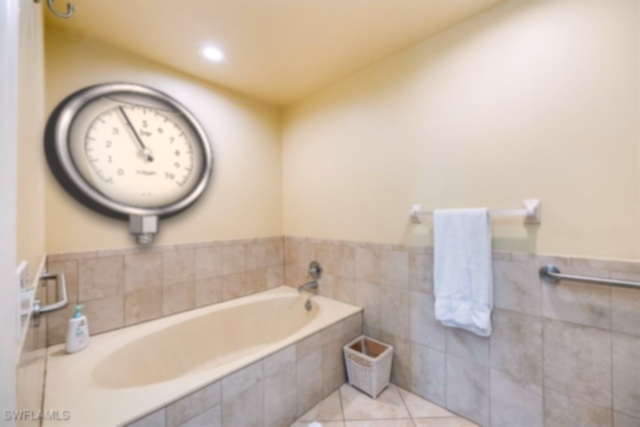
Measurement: 4 bar
